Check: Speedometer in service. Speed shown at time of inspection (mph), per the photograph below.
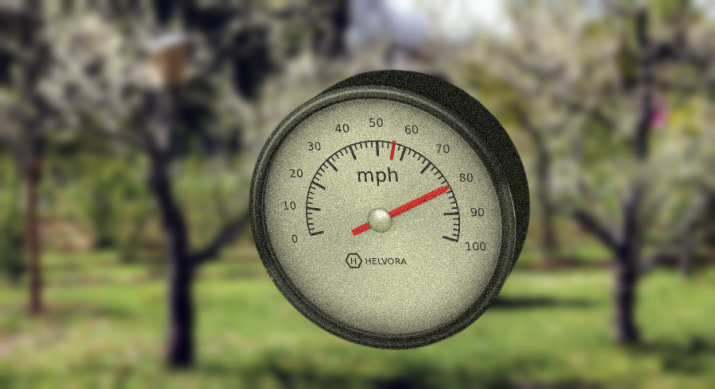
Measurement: 80 mph
